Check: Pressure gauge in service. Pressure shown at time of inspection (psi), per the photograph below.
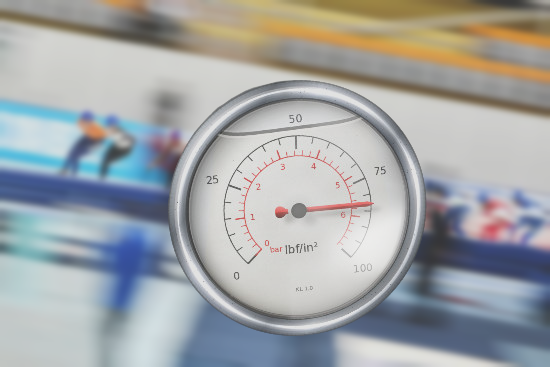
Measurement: 82.5 psi
